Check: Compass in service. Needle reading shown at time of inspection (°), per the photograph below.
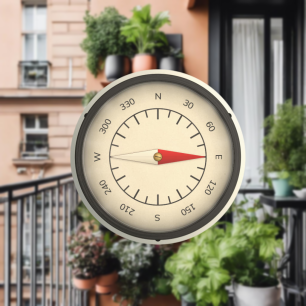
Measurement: 90 °
